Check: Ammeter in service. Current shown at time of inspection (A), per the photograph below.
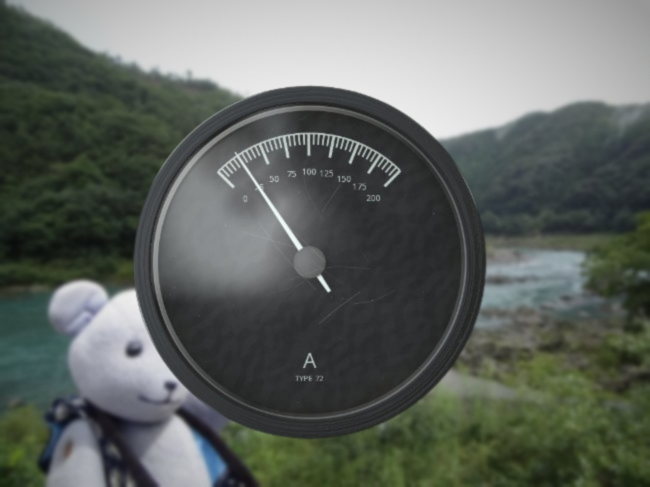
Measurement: 25 A
